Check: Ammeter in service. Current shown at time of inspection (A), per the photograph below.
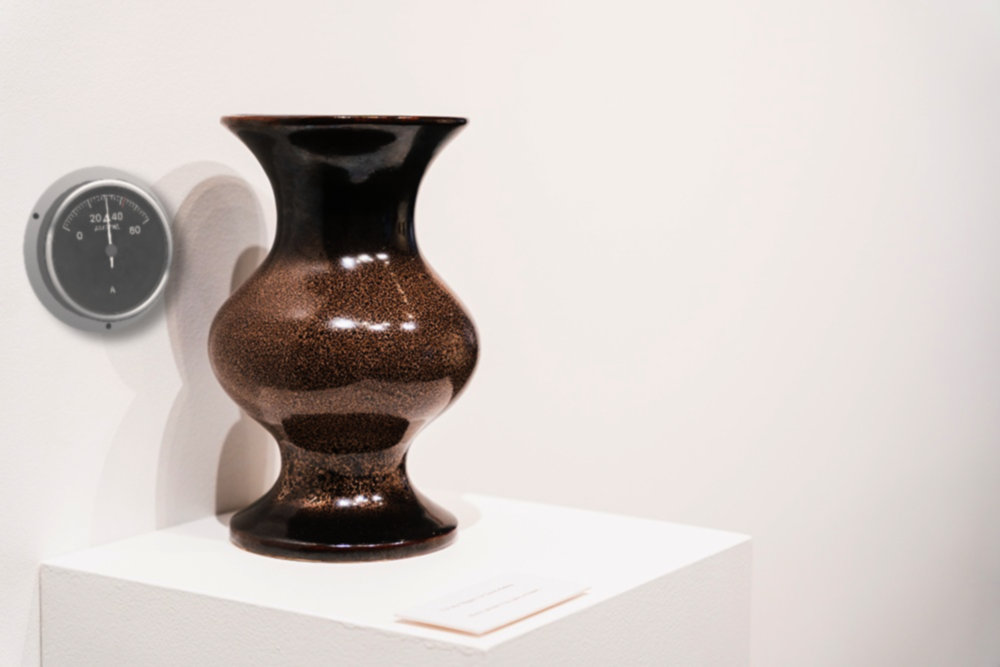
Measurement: 30 A
